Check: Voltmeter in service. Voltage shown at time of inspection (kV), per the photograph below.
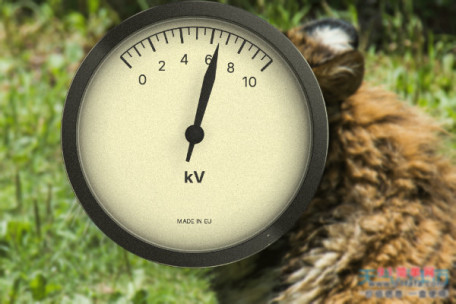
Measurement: 6.5 kV
